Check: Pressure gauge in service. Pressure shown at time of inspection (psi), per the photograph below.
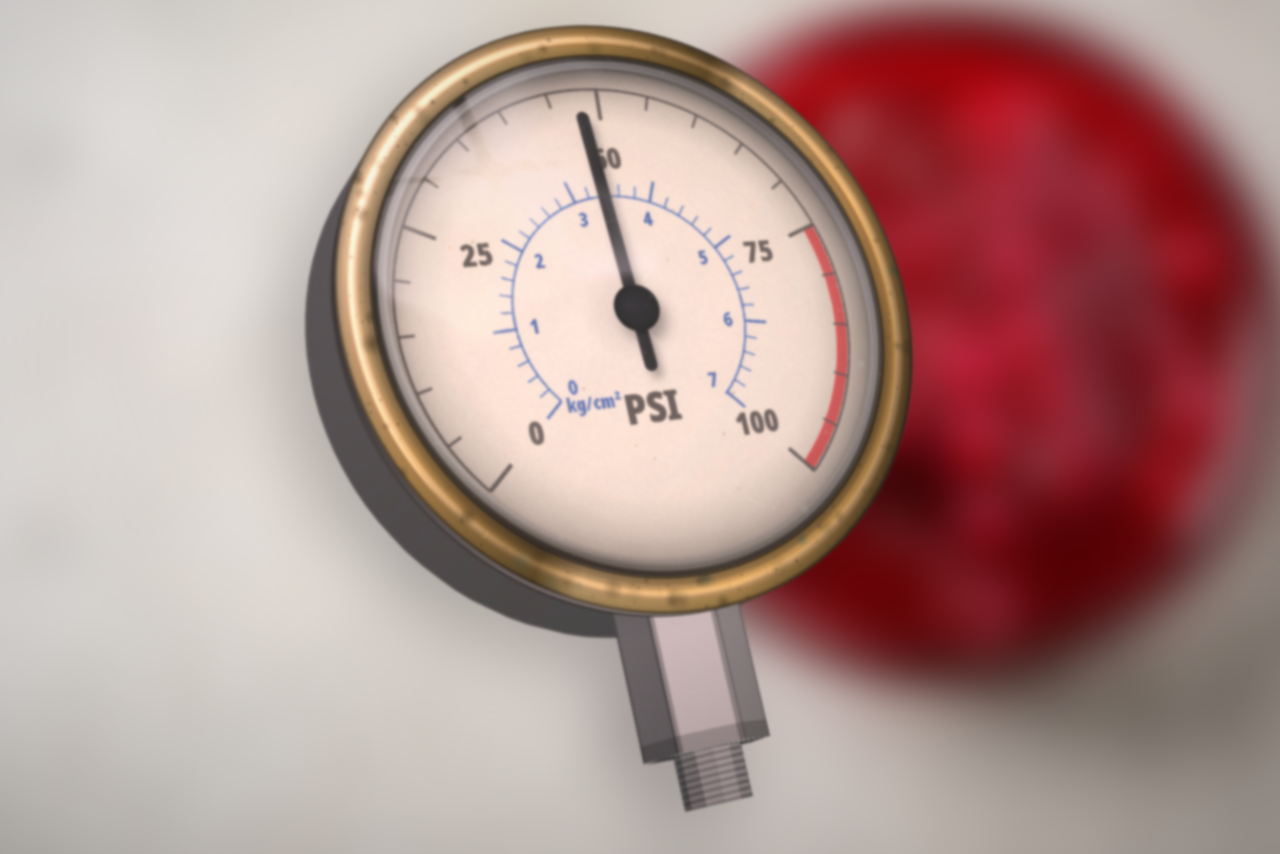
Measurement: 47.5 psi
